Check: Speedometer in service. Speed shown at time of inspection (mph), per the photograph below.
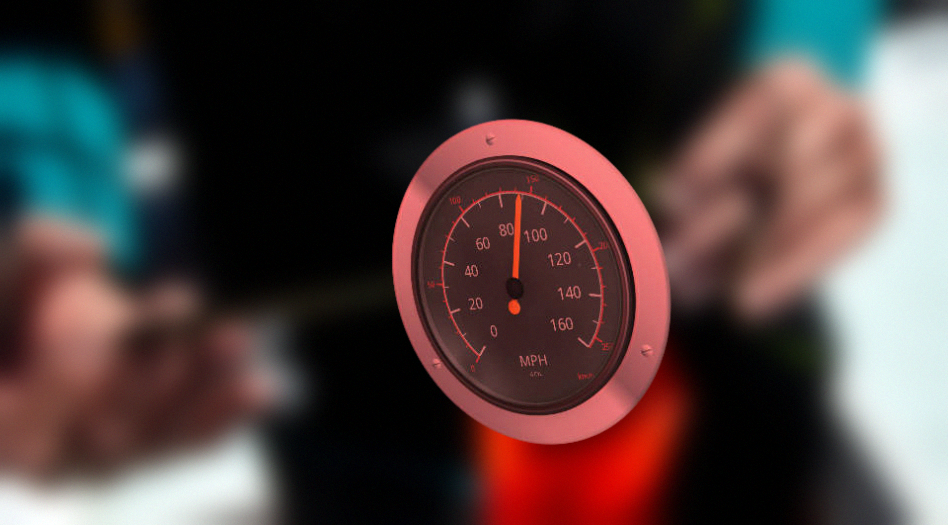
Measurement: 90 mph
